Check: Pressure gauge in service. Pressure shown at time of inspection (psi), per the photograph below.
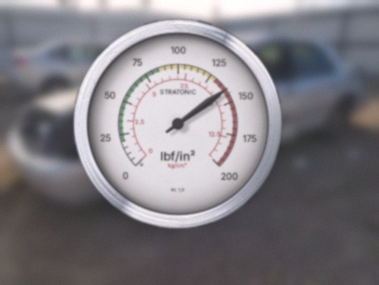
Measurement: 140 psi
